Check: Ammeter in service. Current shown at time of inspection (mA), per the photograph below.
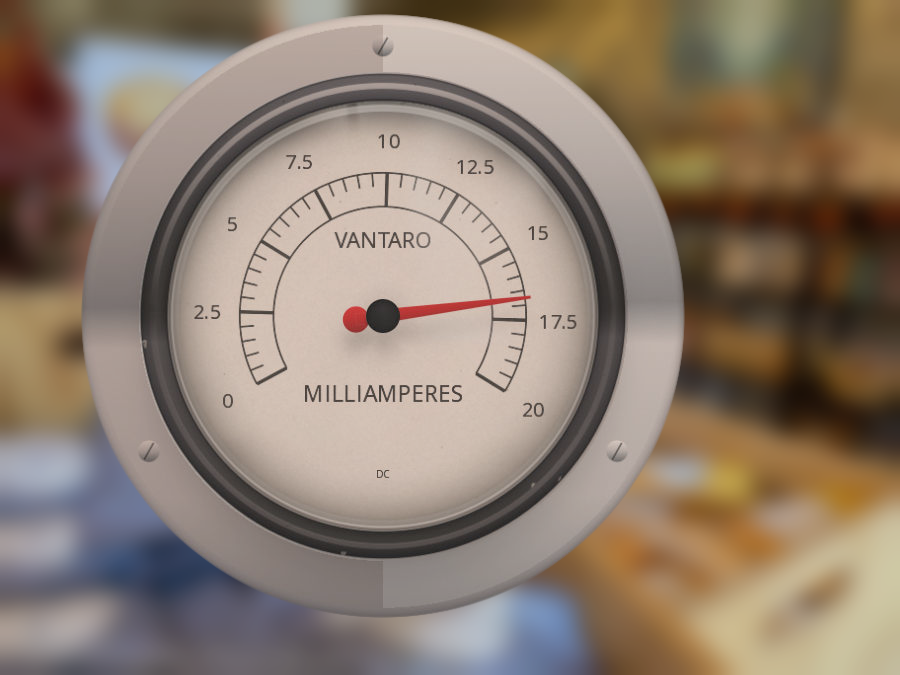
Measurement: 16.75 mA
